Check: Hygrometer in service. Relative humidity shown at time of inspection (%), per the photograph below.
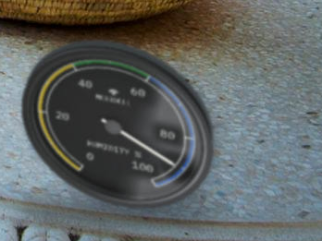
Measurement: 90 %
